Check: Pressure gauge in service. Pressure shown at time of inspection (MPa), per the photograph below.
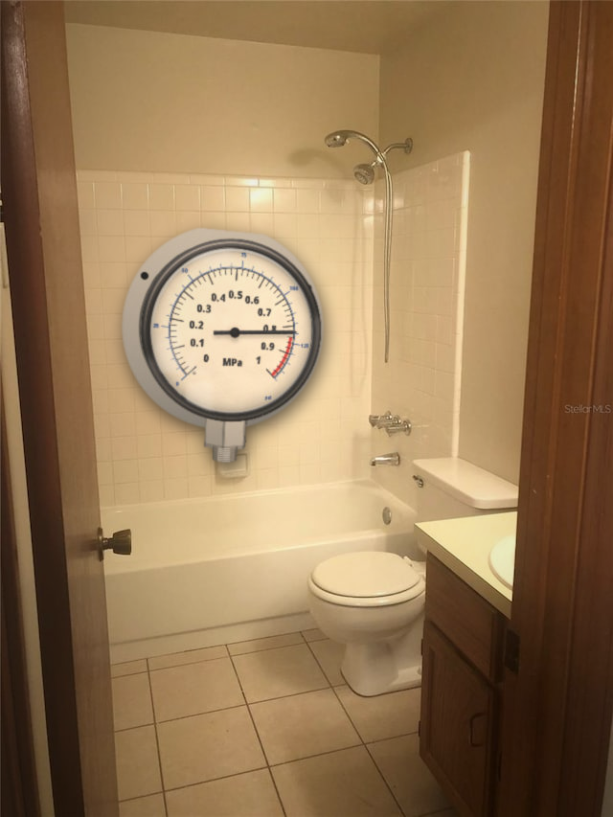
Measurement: 0.82 MPa
